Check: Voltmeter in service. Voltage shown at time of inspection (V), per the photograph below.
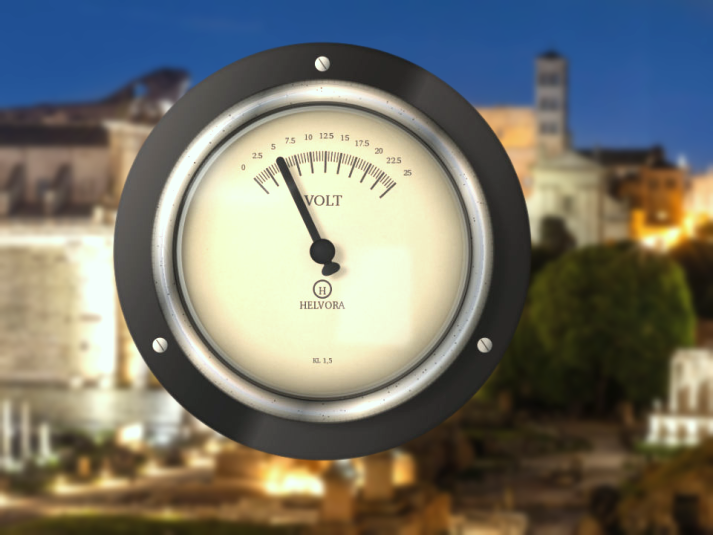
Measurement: 5 V
